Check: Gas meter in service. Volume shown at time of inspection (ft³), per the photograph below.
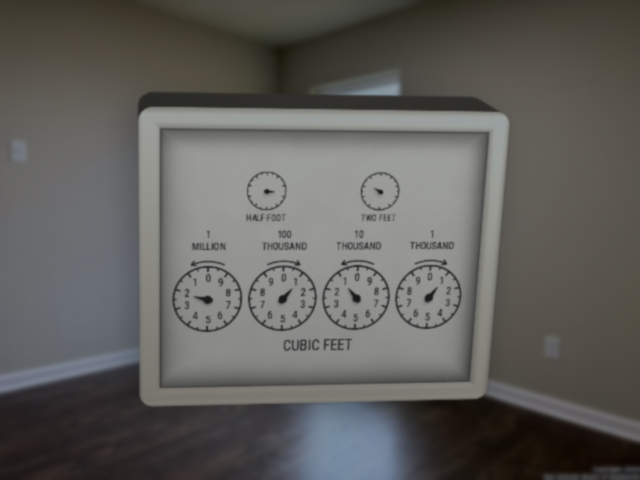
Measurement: 211100 ft³
